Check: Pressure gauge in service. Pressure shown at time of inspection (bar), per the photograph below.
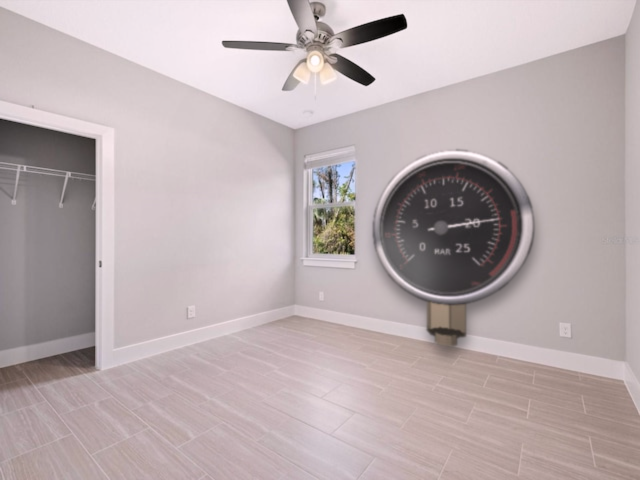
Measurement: 20 bar
